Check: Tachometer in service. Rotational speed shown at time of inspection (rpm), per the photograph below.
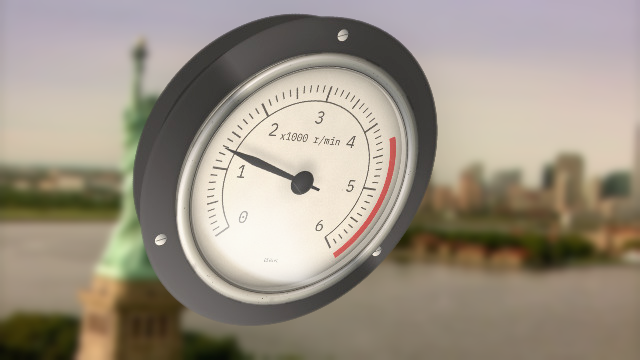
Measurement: 1300 rpm
